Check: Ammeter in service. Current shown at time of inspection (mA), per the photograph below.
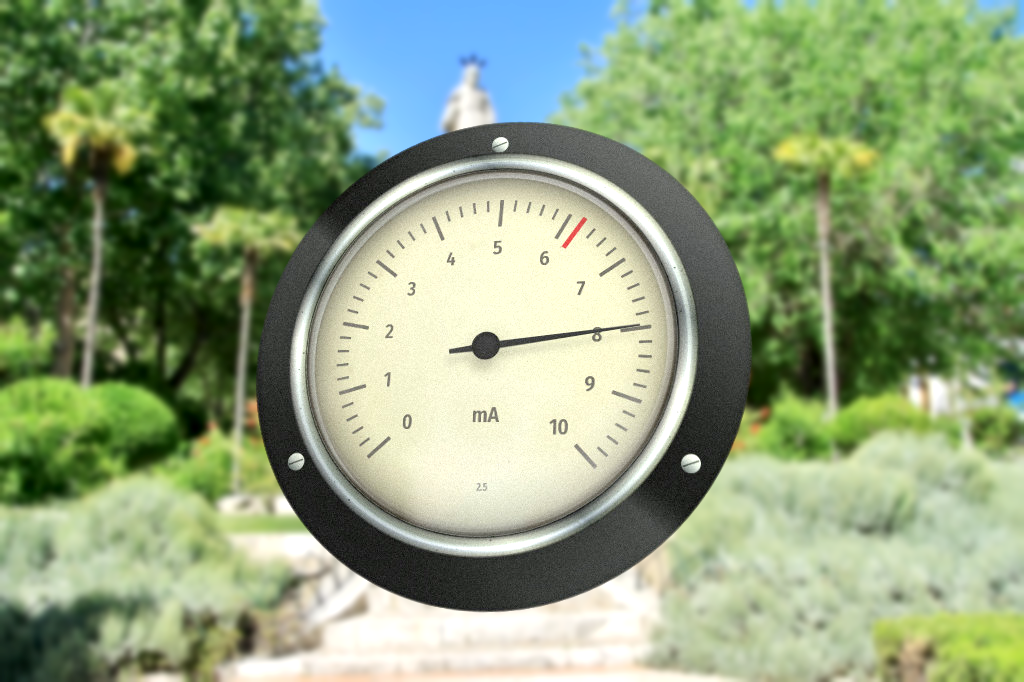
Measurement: 8 mA
